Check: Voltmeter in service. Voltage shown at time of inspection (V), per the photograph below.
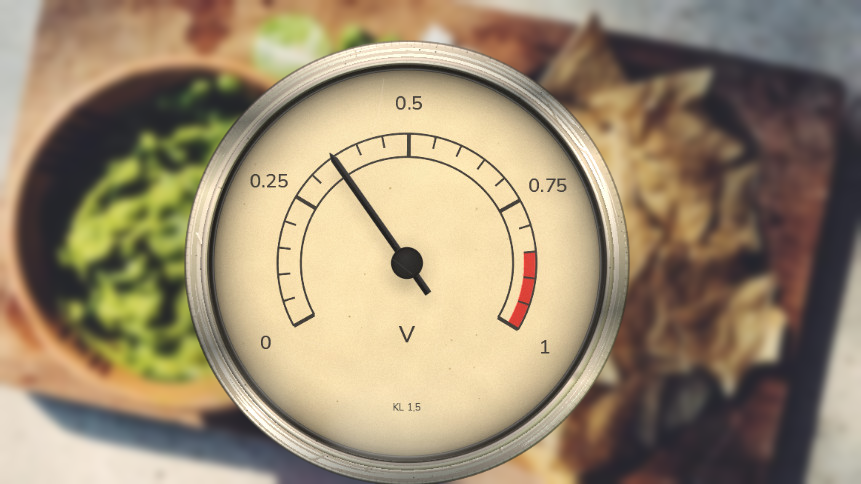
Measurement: 0.35 V
